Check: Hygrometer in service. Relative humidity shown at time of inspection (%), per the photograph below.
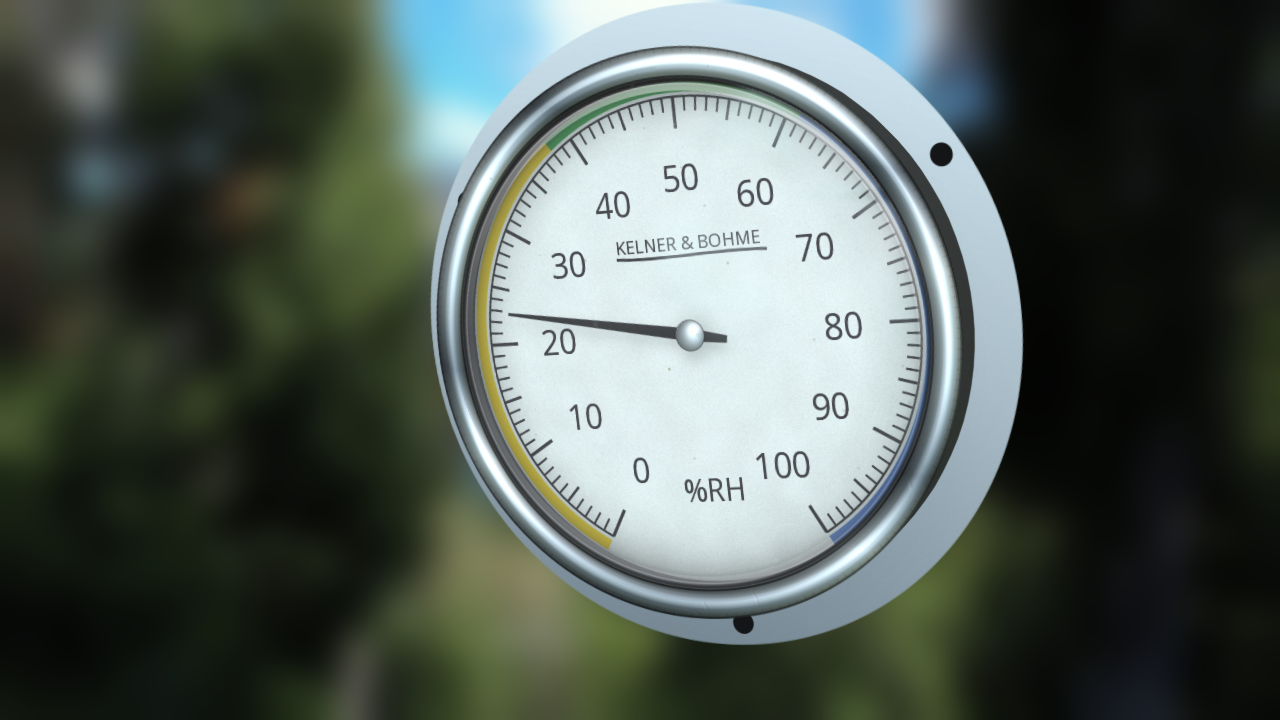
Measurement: 23 %
